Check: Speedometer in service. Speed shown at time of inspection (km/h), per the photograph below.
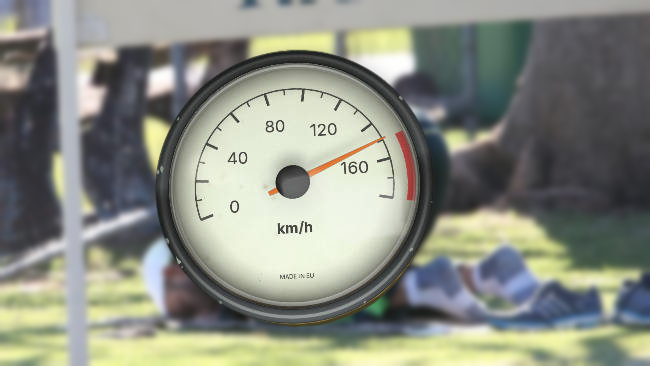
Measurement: 150 km/h
